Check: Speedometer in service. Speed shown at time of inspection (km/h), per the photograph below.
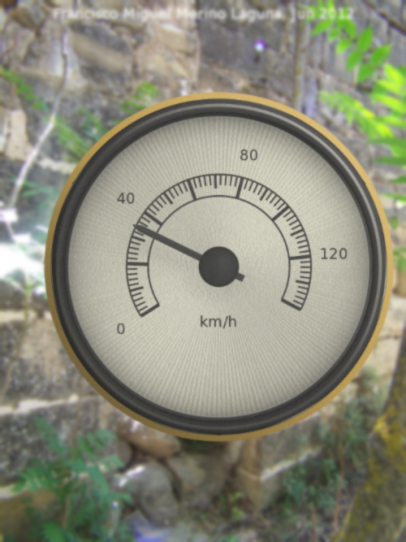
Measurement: 34 km/h
